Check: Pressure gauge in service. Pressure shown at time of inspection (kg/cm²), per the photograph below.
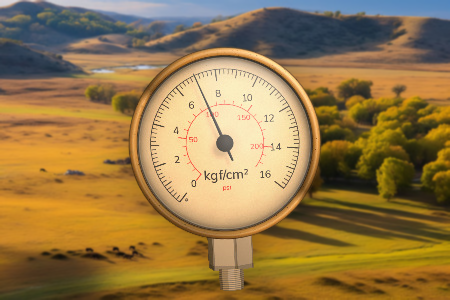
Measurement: 7 kg/cm²
